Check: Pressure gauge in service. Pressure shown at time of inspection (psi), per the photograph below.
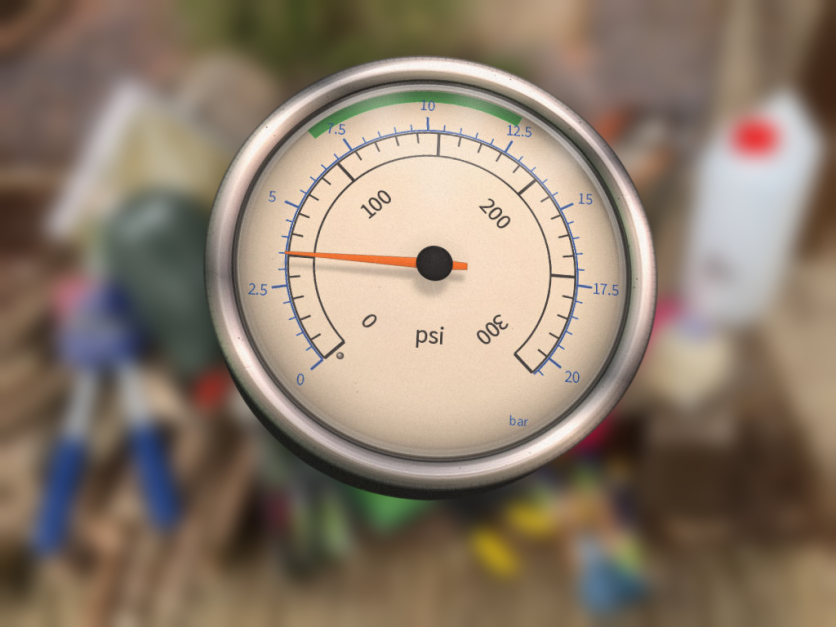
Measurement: 50 psi
